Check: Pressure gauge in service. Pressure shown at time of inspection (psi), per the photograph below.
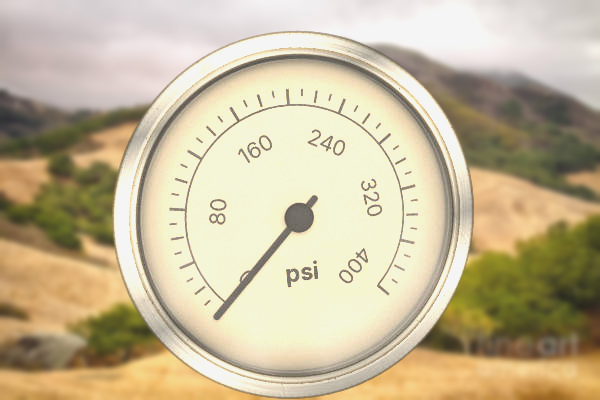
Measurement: 0 psi
